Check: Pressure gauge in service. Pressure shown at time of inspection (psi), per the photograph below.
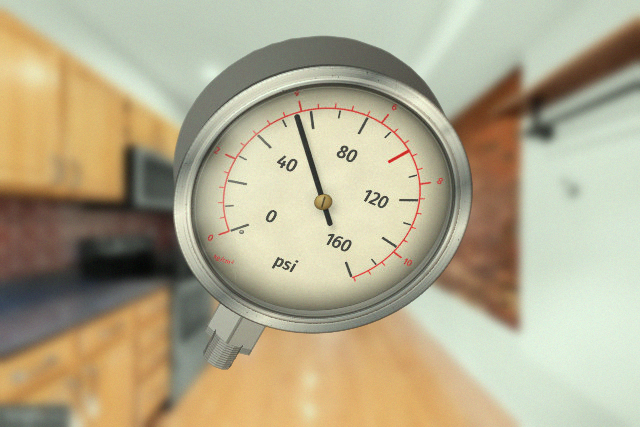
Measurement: 55 psi
